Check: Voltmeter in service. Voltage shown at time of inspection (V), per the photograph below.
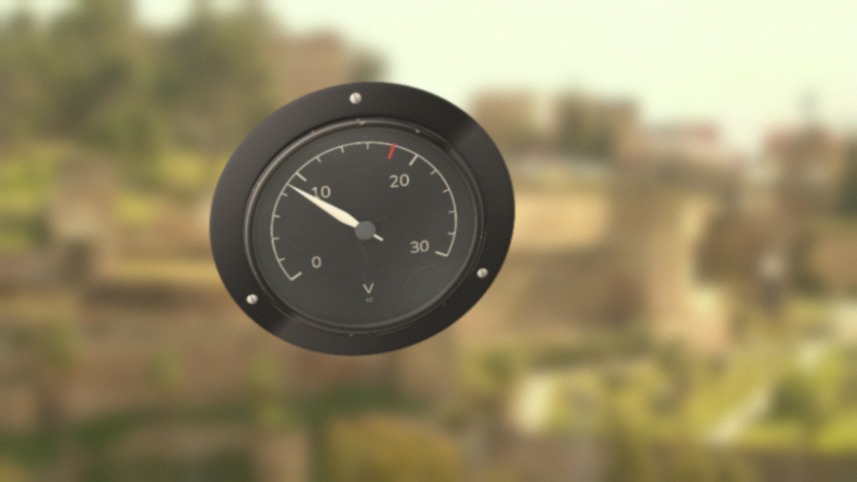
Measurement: 9 V
